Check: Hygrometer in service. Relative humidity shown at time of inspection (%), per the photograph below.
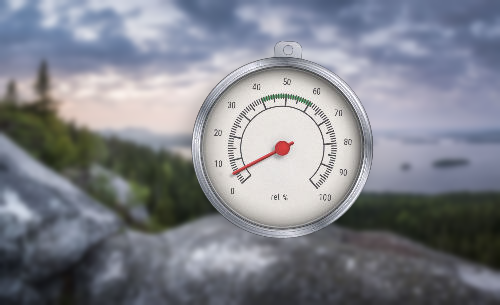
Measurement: 5 %
